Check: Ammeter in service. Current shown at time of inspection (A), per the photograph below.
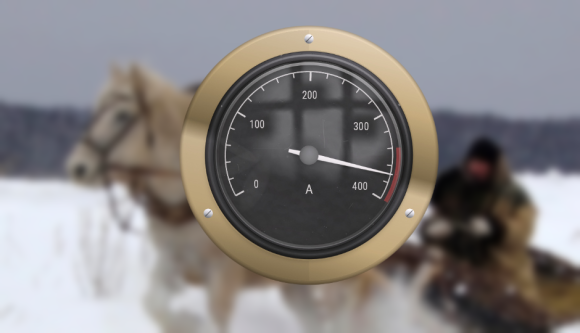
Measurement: 370 A
